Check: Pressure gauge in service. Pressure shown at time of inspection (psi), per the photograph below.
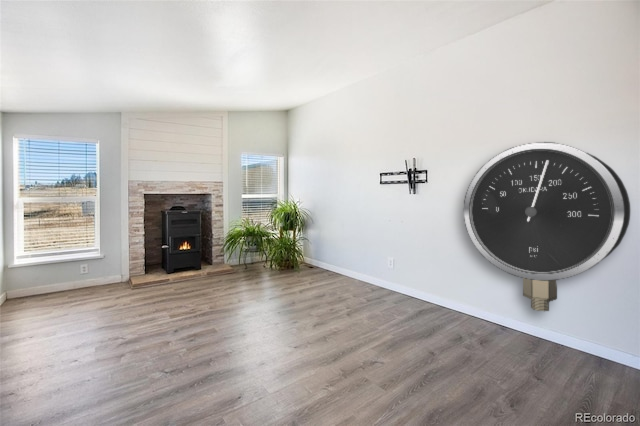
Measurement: 170 psi
